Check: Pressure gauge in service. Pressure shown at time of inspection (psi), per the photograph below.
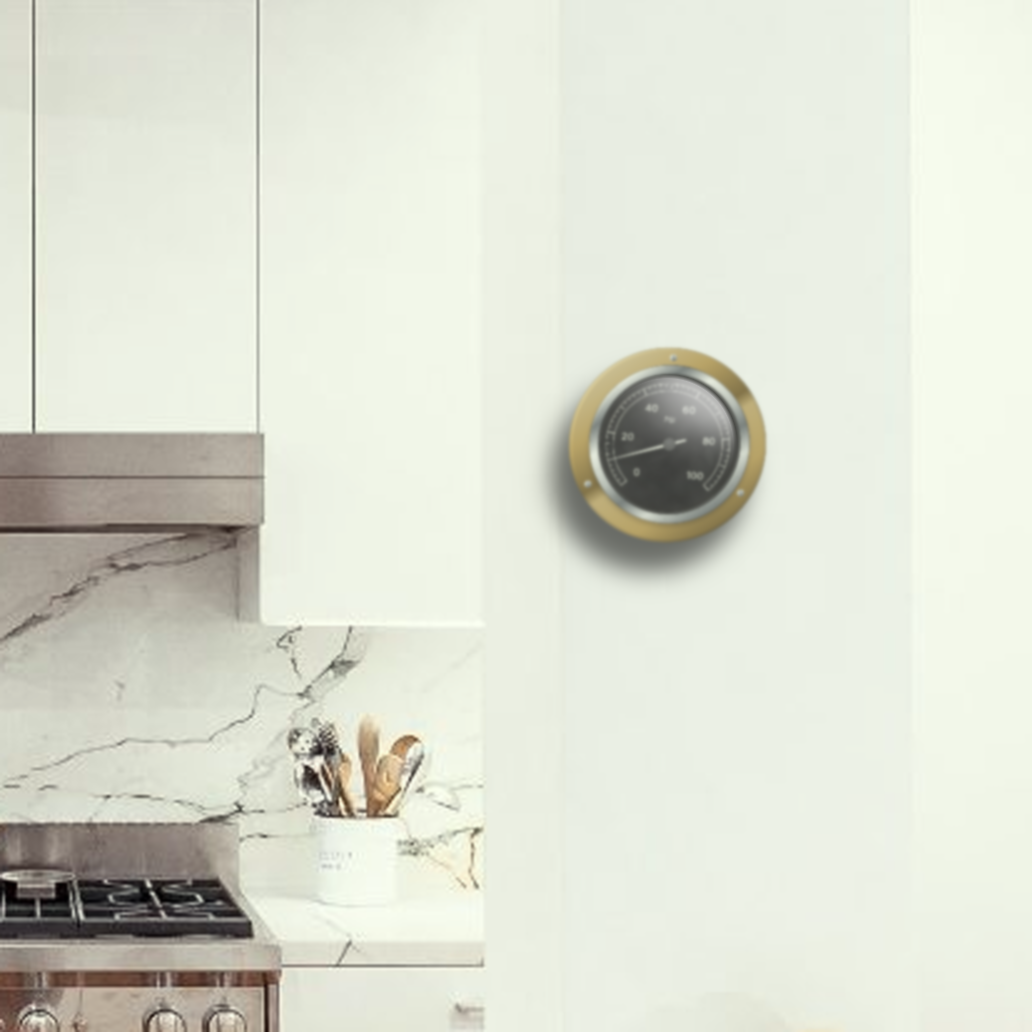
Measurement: 10 psi
